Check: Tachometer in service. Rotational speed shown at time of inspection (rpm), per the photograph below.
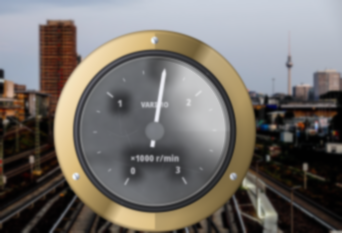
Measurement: 1600 rpm
